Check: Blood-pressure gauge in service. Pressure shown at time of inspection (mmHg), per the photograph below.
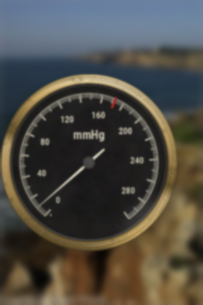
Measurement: 10 mmHg
